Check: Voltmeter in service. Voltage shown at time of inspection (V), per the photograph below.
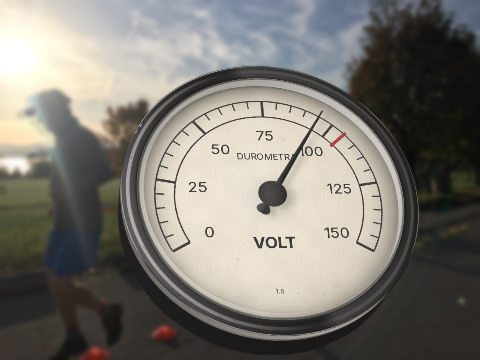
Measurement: 95 V
